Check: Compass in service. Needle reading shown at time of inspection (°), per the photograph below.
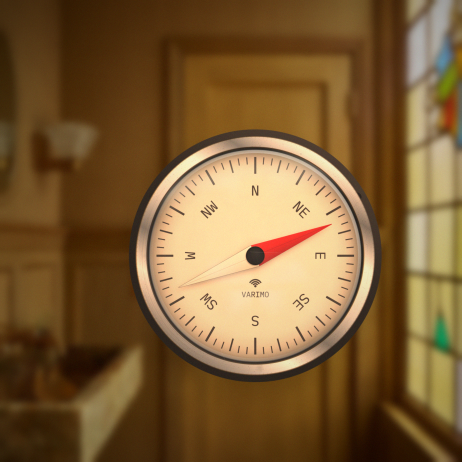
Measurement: 67.5 °
